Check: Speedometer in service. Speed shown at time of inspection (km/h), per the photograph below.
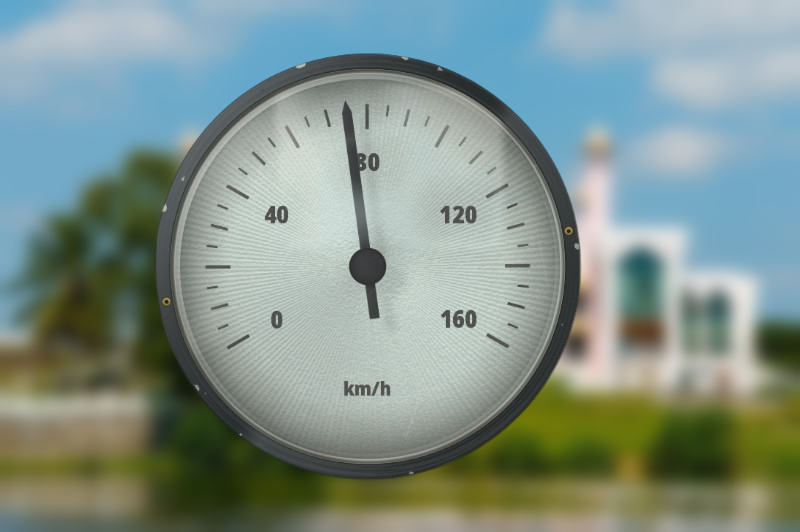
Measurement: 75 km/h
